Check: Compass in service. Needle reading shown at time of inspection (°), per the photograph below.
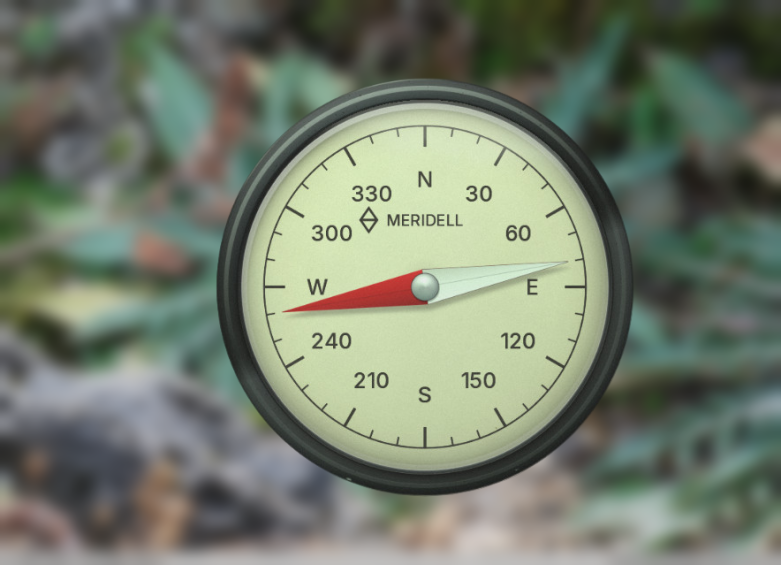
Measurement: 260 °
